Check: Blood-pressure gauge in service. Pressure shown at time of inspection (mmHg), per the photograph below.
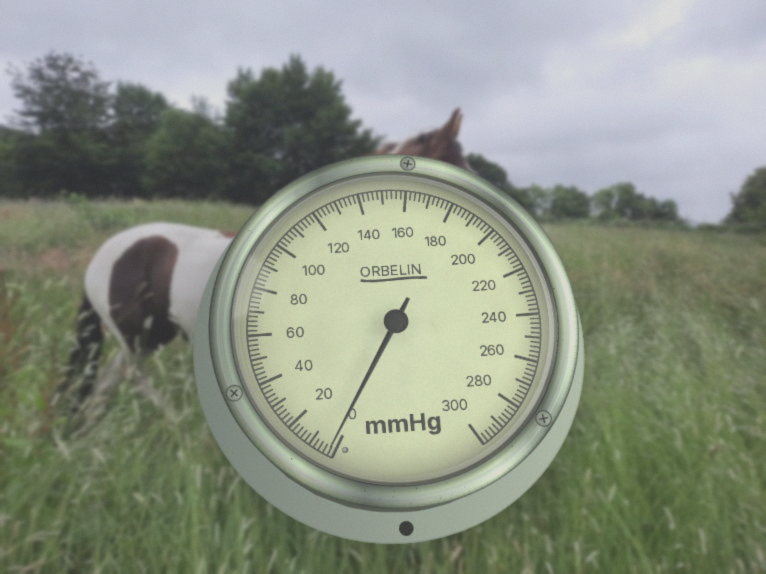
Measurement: 2 mmHg
